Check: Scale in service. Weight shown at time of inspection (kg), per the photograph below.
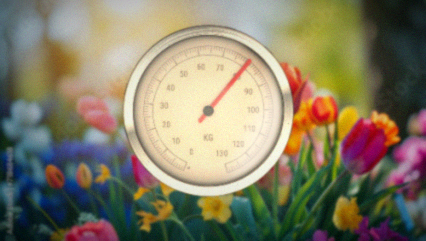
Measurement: 80 kg
